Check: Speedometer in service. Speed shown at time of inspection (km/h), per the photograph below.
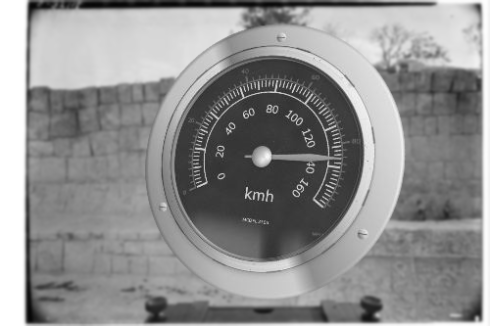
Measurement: 136 km/h
